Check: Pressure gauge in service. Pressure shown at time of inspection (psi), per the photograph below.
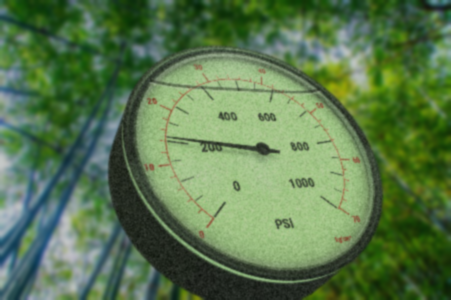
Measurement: 200 psi
